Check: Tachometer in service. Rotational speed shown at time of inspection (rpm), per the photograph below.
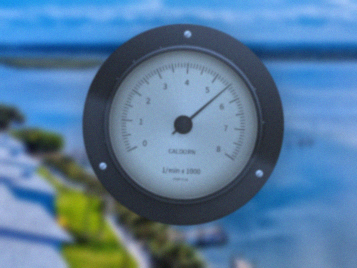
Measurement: 5500 rpm
